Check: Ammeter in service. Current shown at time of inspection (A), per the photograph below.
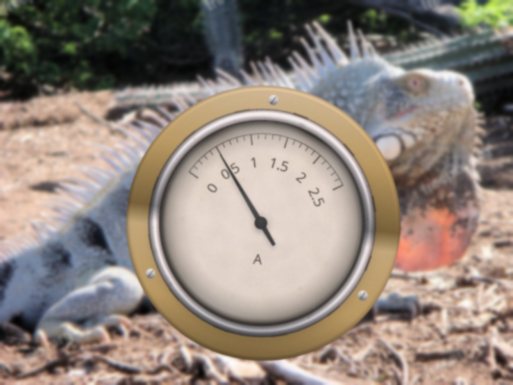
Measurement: 0.5 A
